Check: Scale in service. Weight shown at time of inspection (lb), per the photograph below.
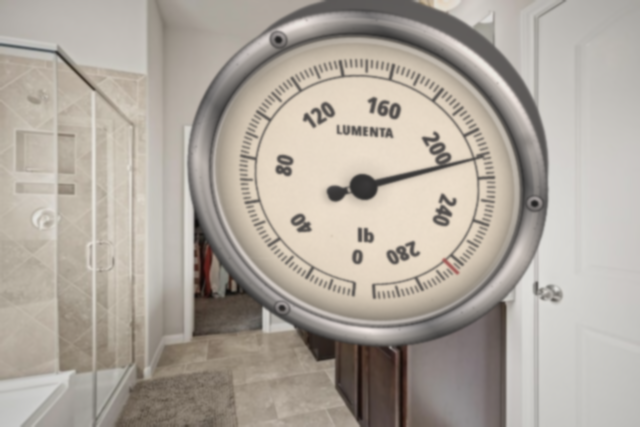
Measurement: 210 lb
